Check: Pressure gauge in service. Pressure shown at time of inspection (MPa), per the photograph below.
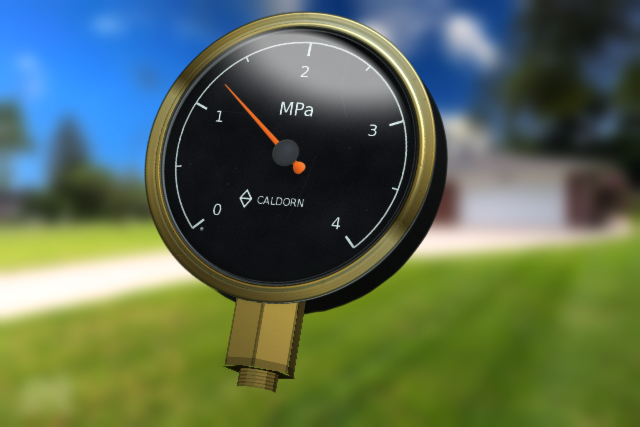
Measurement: 1.25 MPa
